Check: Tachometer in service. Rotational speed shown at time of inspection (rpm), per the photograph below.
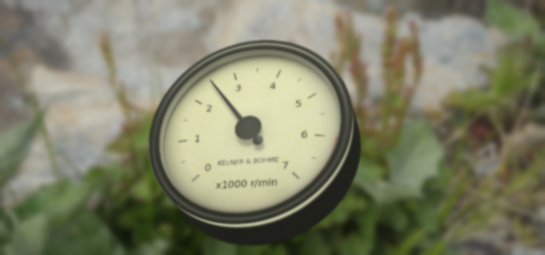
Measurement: 2500 rpm
